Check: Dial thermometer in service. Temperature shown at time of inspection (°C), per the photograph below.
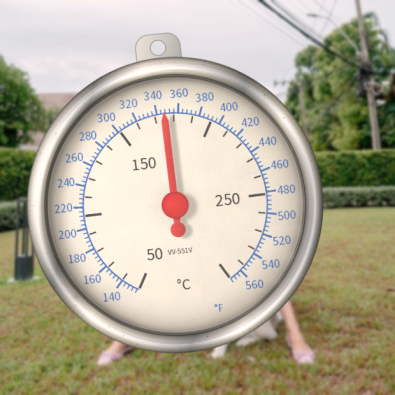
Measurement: 175 °C
